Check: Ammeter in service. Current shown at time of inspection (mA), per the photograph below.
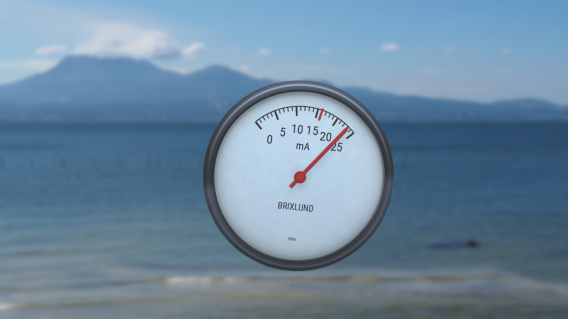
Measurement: 23 mA
